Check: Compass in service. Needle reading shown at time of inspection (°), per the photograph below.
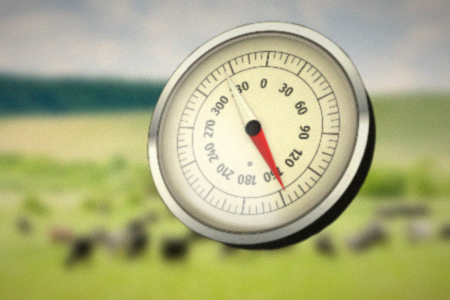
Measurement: 145 °
